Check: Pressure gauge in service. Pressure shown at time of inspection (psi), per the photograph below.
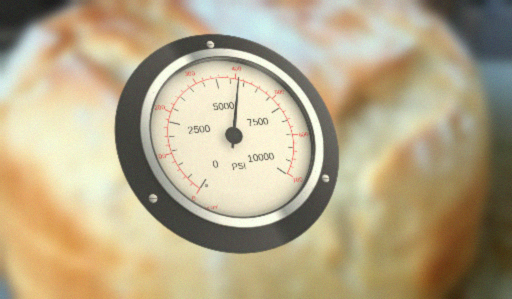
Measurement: 5750 psi
